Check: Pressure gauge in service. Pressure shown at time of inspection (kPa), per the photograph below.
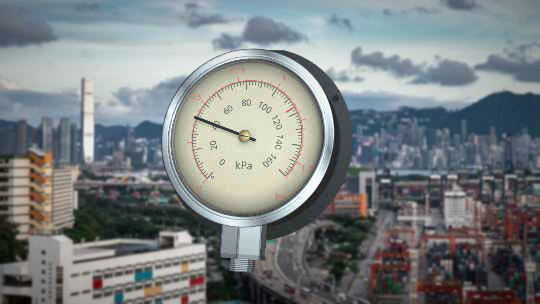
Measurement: 40 kPa
